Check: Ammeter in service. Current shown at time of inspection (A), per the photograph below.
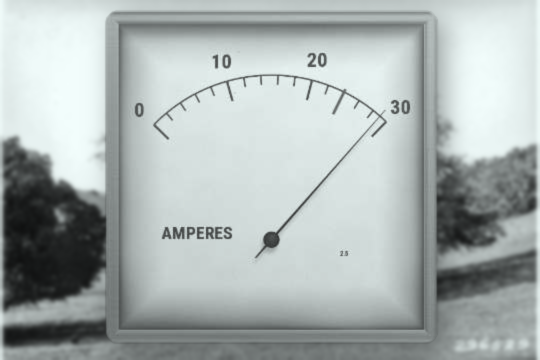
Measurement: 29 A
